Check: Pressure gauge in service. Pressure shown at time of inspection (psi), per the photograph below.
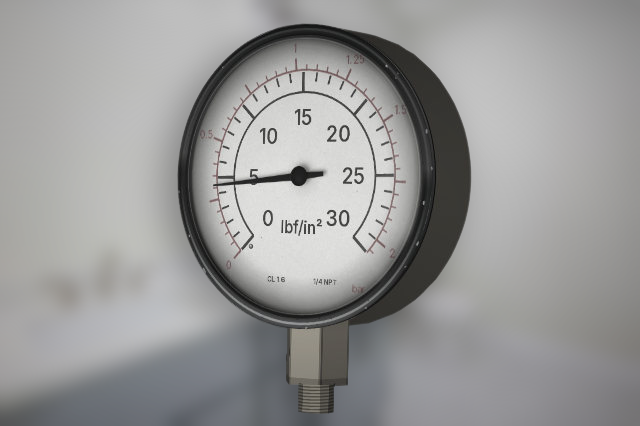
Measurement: 4.5 psi
